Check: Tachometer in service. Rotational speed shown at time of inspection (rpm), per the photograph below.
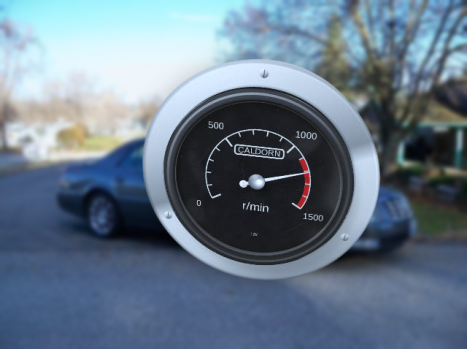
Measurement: 1200 rpm
